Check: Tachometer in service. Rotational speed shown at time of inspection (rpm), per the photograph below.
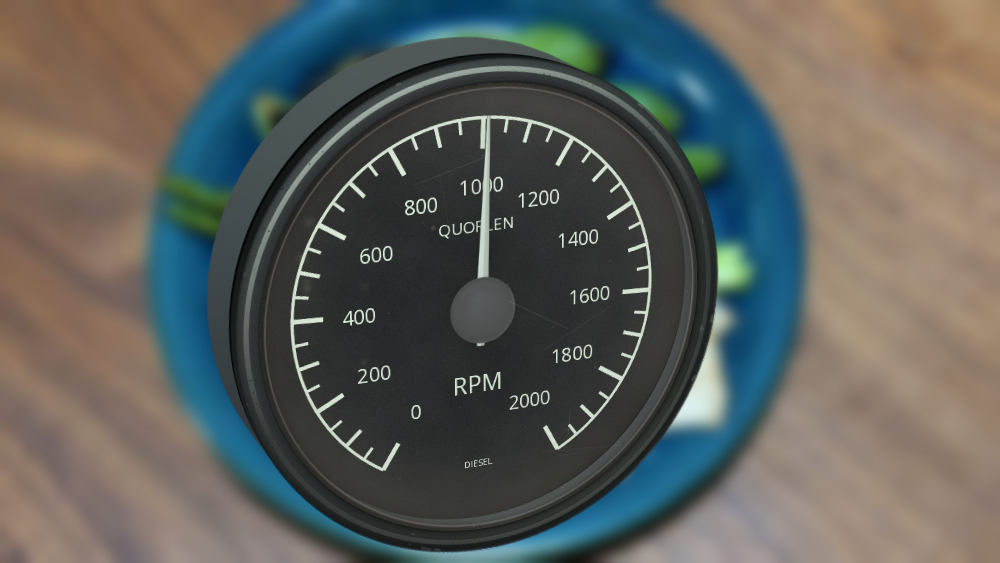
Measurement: 1000 rpm
